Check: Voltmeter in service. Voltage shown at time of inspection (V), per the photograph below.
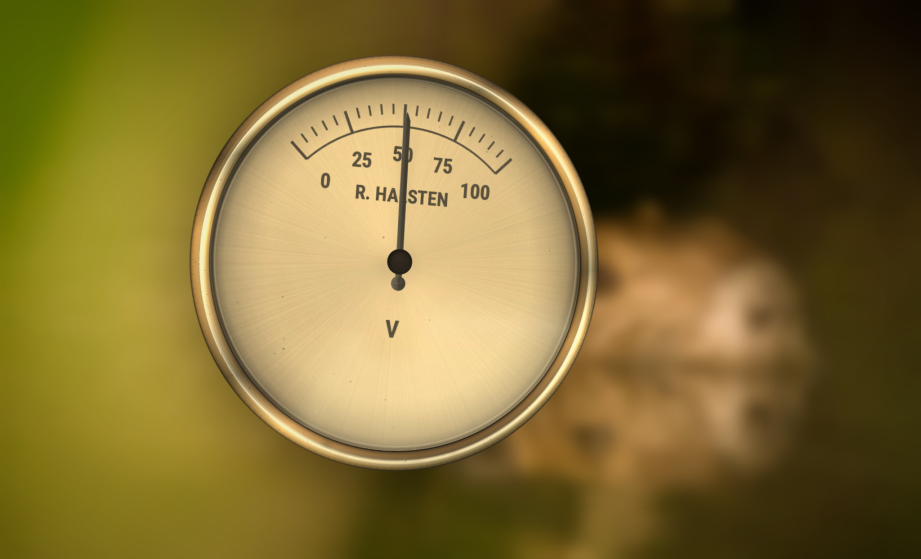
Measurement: 50 V
